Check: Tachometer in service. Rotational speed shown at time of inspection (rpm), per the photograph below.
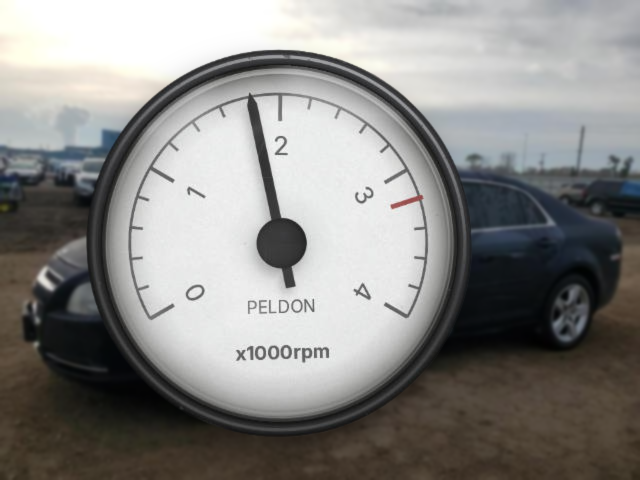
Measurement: 1800 rpm
